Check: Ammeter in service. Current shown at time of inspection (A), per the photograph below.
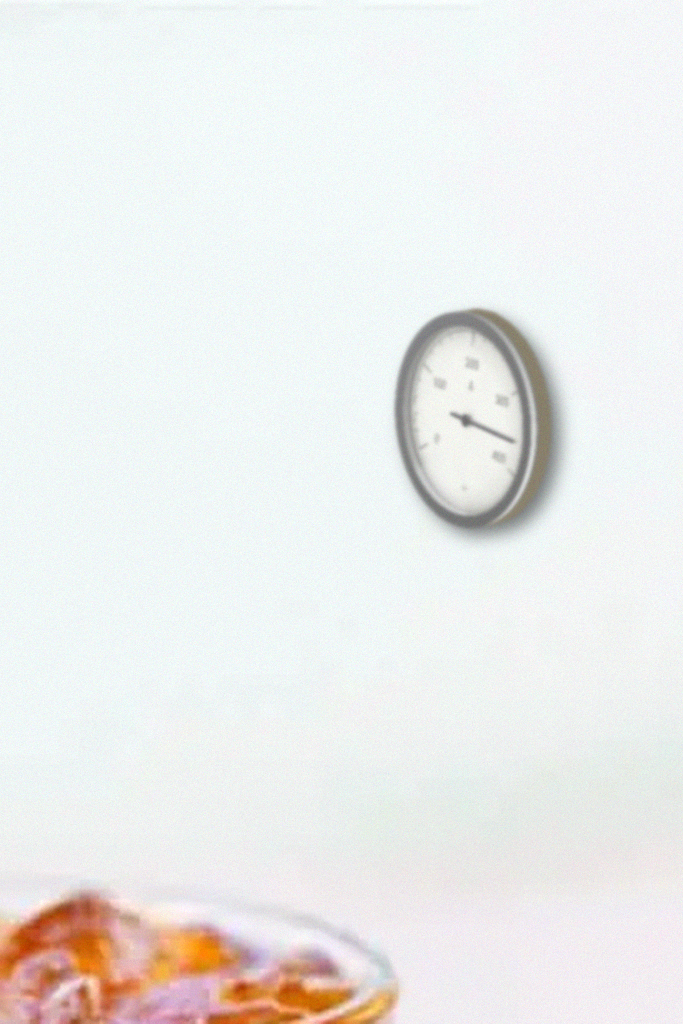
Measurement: 360 A
